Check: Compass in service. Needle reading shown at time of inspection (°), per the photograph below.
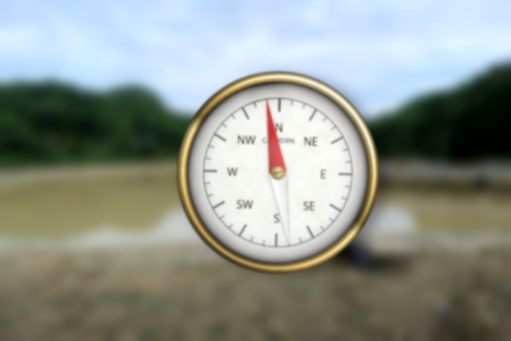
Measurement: 350 °
